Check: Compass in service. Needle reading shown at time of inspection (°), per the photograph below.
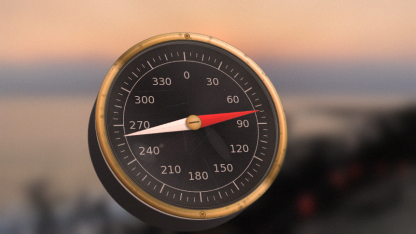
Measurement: 80 °
